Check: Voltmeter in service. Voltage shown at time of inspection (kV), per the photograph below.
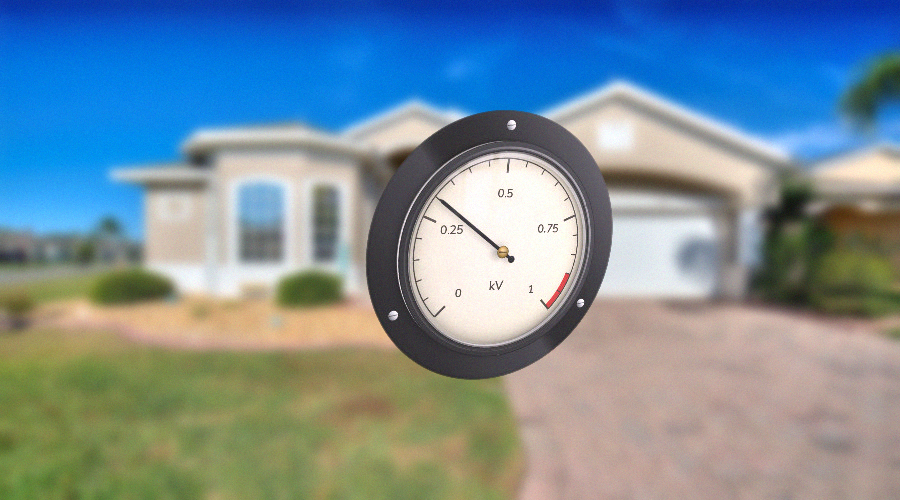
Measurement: 0.3 kV
